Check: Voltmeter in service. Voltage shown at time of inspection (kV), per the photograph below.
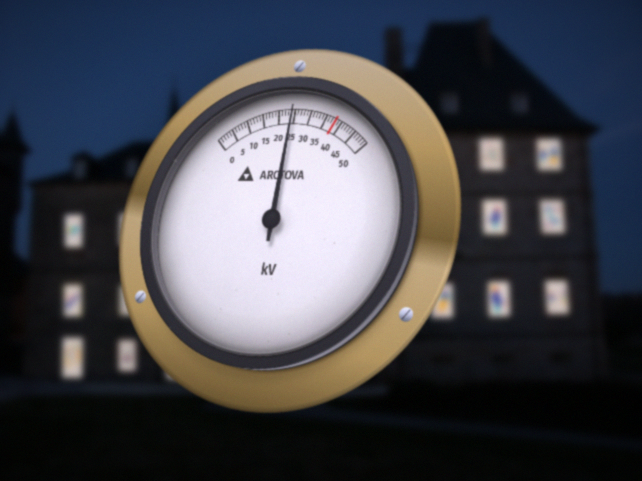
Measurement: 25 kV
